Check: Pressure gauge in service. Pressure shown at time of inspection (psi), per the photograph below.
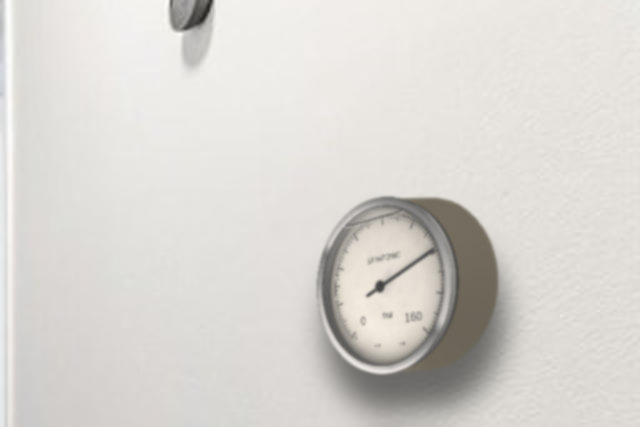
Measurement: 120 psi
